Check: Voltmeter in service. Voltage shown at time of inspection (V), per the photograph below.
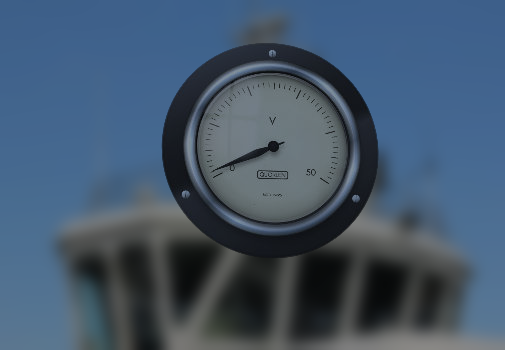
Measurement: 1 V
